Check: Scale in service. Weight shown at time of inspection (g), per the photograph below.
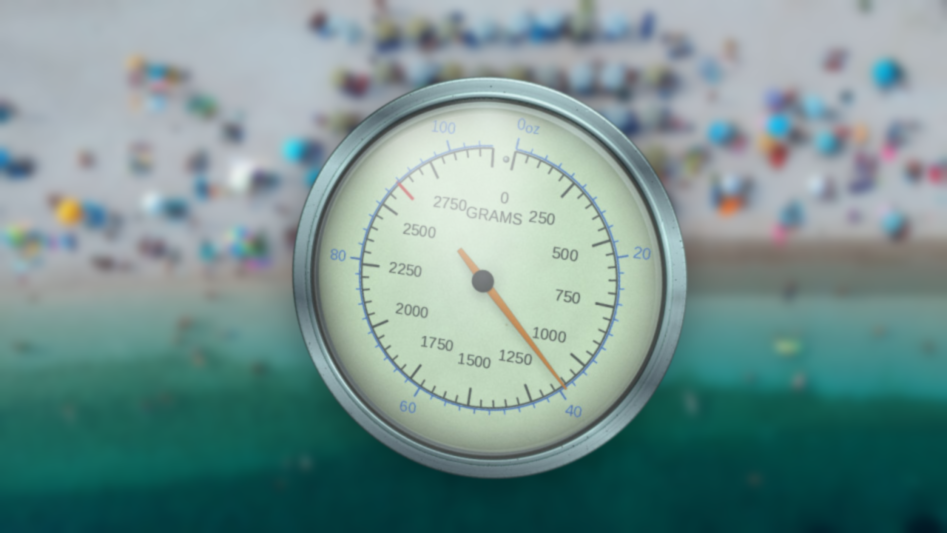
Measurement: 1100 g
